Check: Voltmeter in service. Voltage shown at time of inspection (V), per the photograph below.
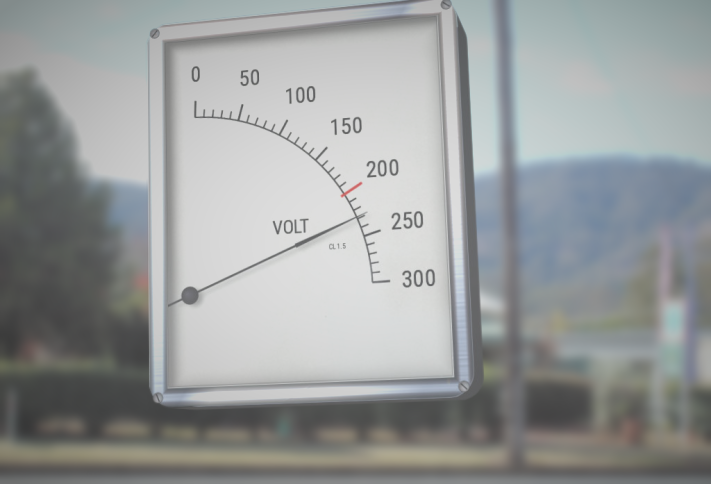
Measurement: 230 V
